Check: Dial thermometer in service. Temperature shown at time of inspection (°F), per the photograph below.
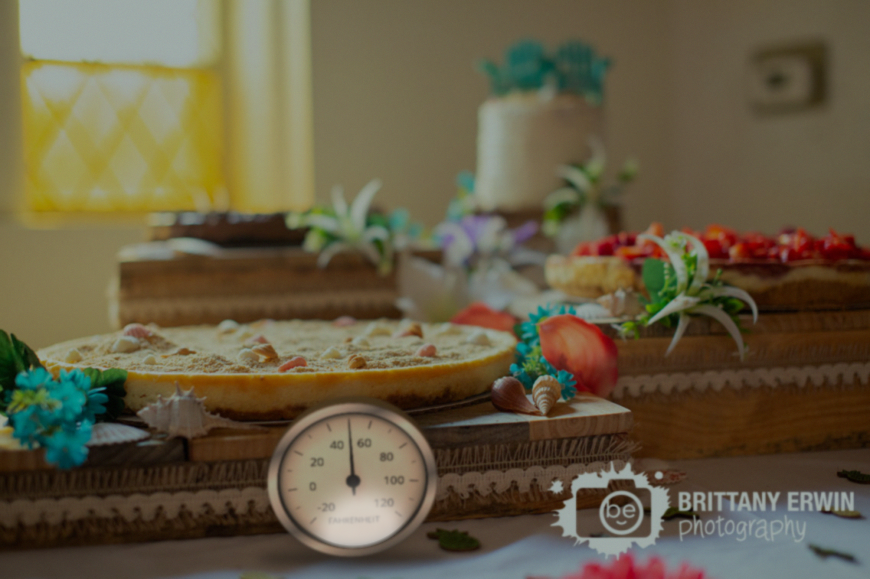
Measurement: 50 °F
